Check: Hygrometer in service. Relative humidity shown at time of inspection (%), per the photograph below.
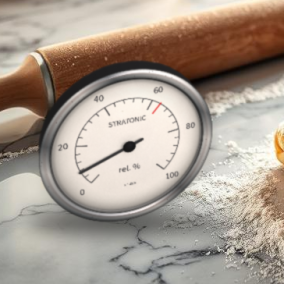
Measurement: 8 %
